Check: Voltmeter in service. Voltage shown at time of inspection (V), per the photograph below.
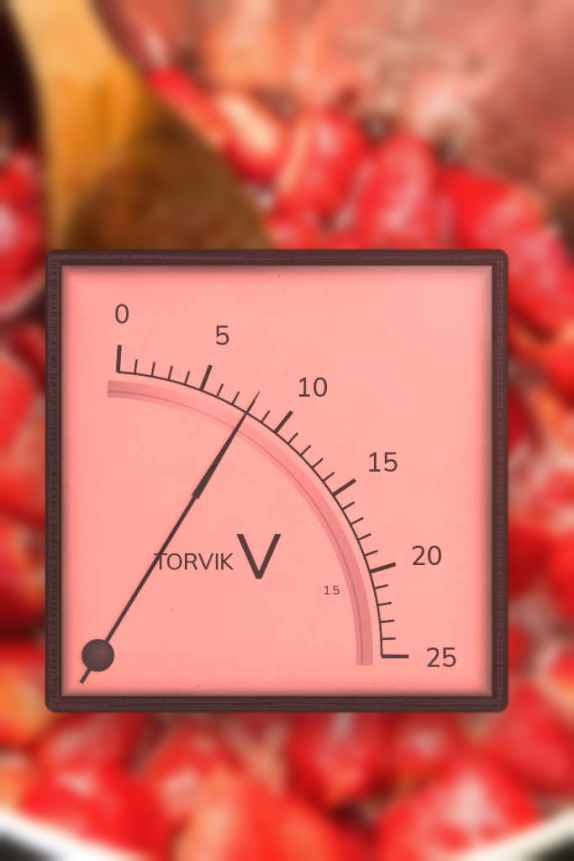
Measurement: 8 V
